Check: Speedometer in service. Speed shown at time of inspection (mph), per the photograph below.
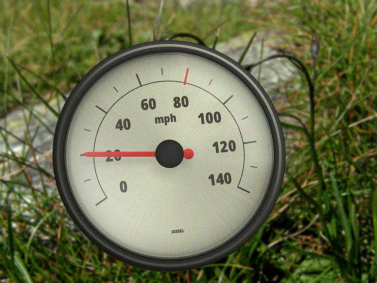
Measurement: 20 mph
